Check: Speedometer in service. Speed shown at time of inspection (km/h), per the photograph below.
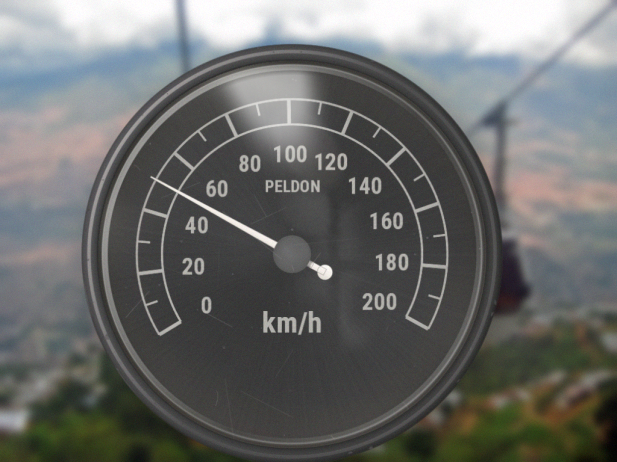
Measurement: 50 km/h
